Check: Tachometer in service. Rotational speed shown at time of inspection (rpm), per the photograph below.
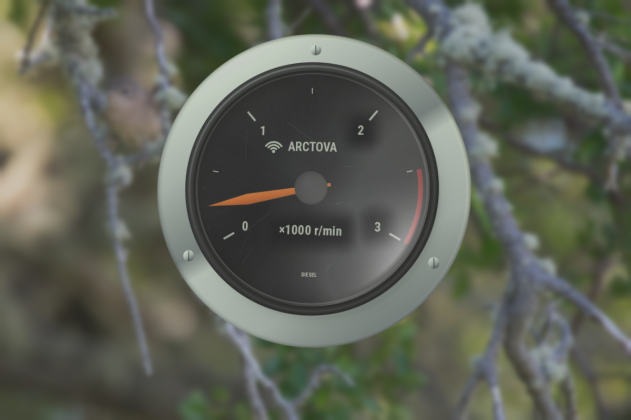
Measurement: 250 rpm
